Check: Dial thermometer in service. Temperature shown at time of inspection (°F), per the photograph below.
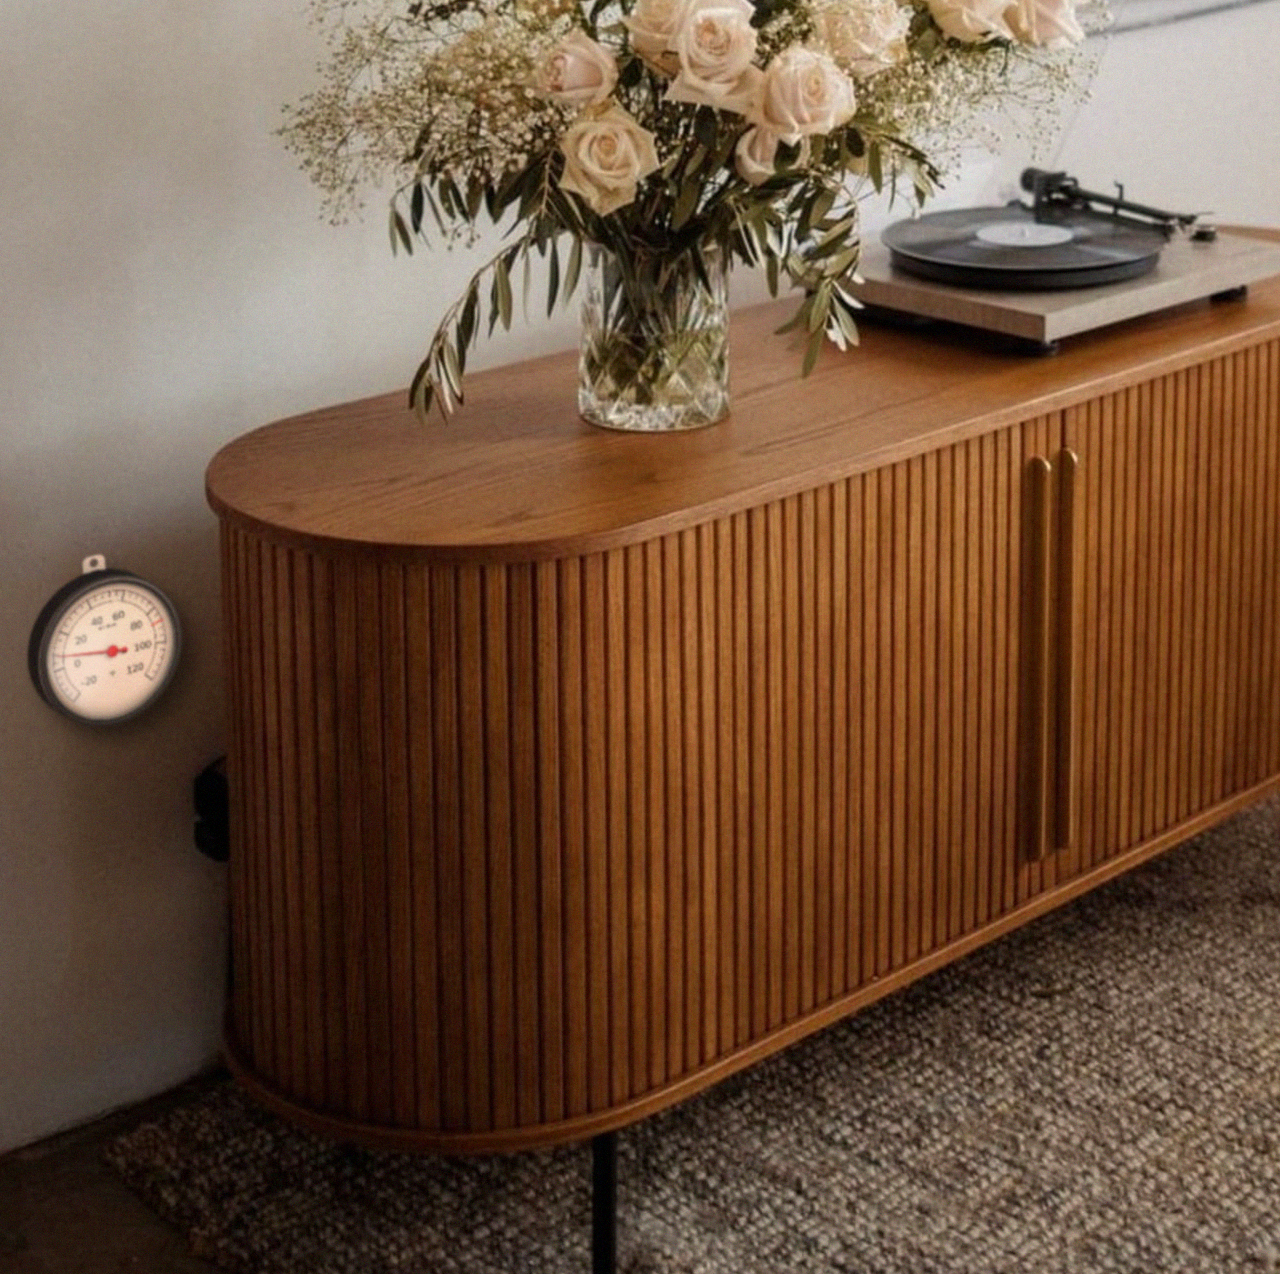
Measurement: 8 °F
